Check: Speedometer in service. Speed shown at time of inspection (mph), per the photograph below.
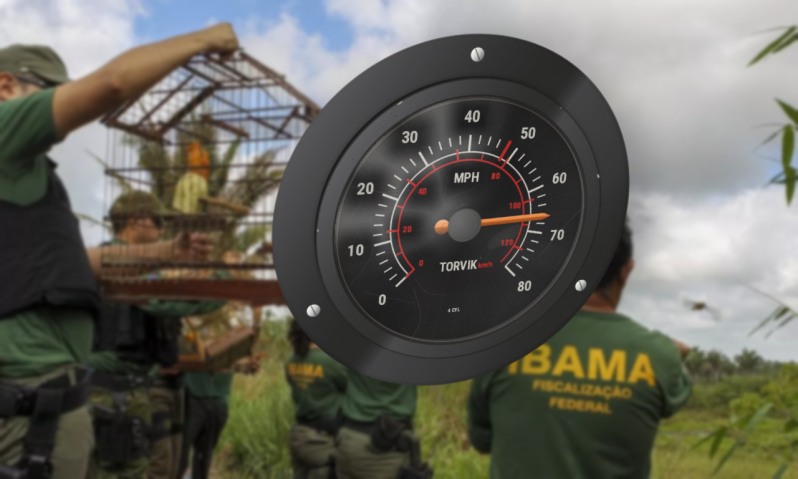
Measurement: 66 mph
